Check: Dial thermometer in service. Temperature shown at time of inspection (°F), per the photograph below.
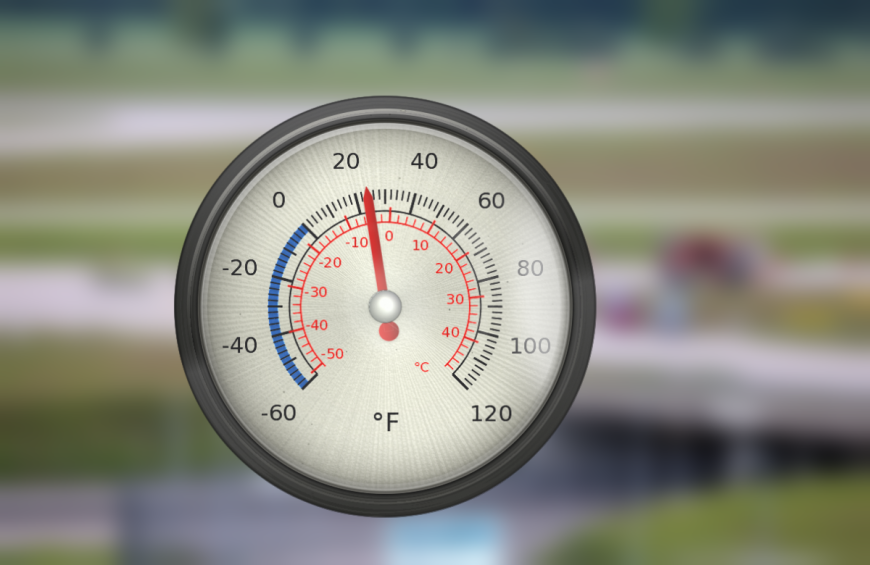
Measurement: 24 °F
